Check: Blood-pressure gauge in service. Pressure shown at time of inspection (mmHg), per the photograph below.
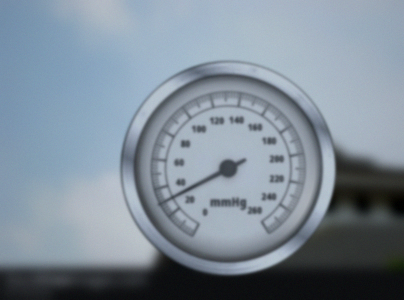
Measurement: 30 mmHg
